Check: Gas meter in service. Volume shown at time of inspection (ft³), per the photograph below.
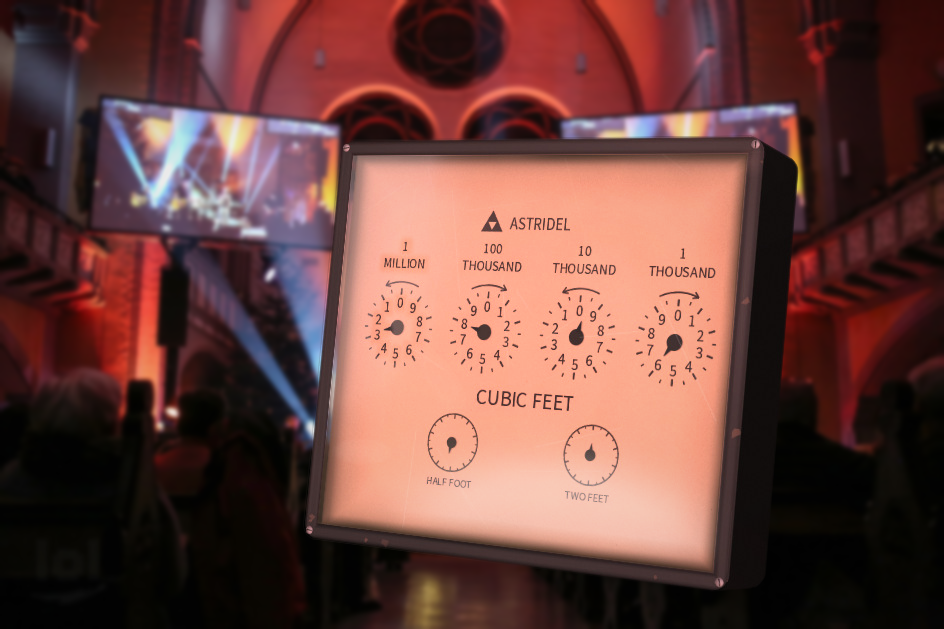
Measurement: 279600 ft³
